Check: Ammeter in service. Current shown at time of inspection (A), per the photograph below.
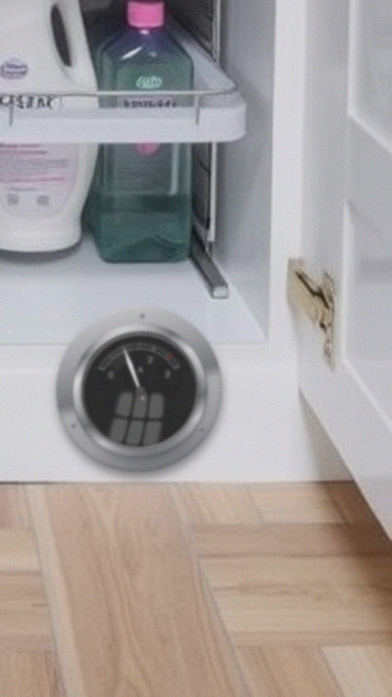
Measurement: 1 A
